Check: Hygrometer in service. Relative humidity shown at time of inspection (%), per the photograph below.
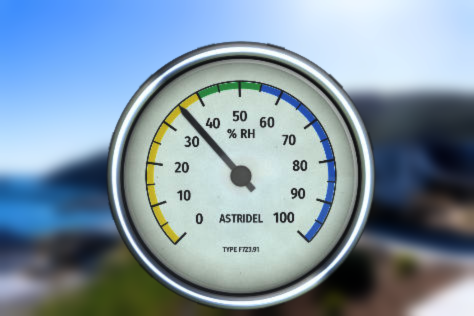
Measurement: 35 %
